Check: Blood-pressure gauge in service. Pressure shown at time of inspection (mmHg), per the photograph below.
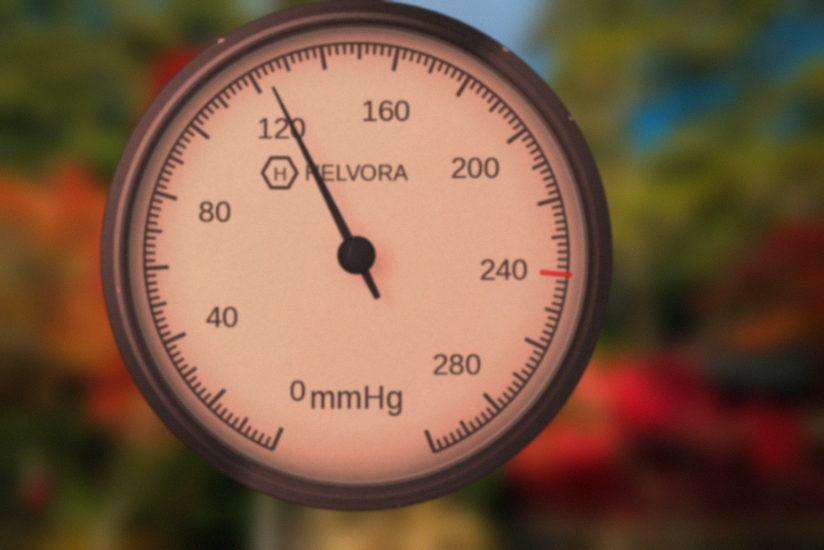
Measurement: 124 mmHg
